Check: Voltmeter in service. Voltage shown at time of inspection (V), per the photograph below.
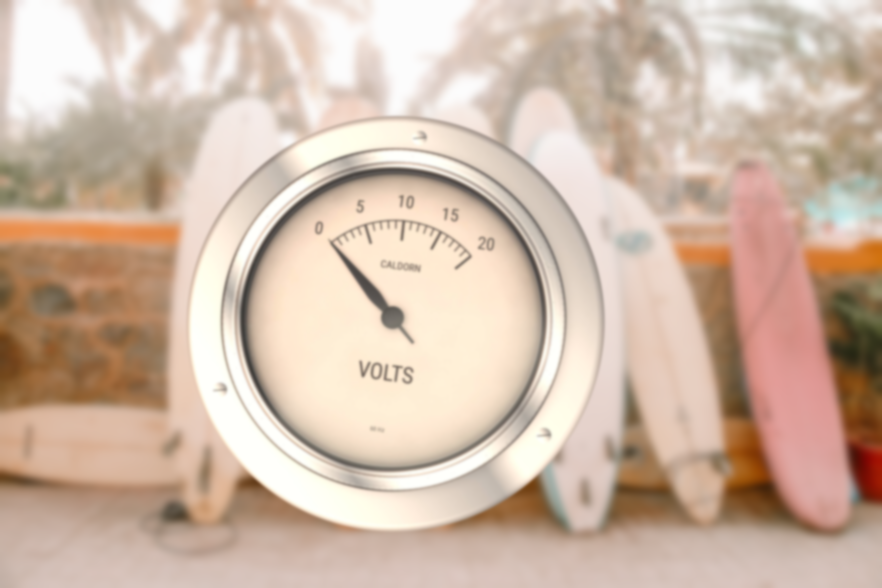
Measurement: 0 V
